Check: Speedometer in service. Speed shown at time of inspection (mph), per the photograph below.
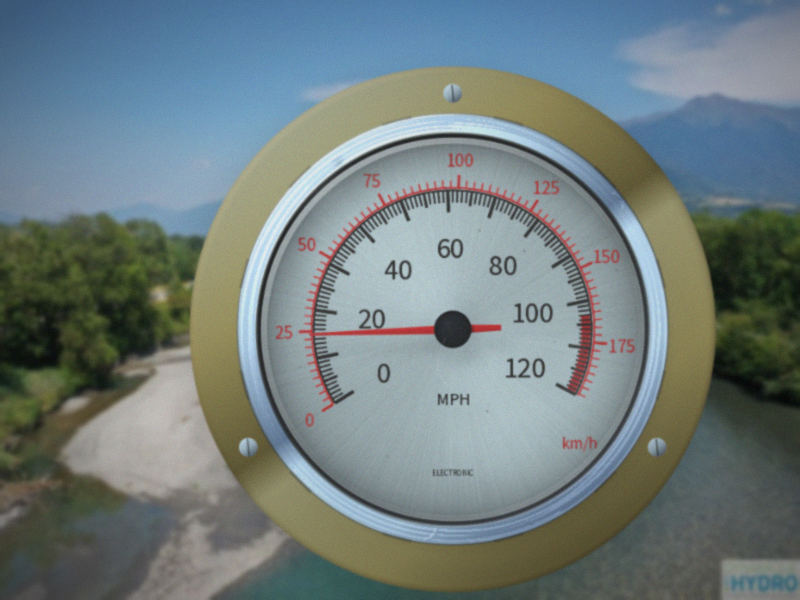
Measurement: 15 mph
